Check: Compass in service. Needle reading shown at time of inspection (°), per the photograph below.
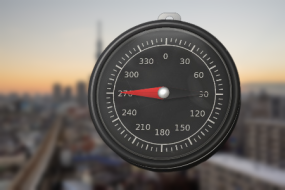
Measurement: 270 °
